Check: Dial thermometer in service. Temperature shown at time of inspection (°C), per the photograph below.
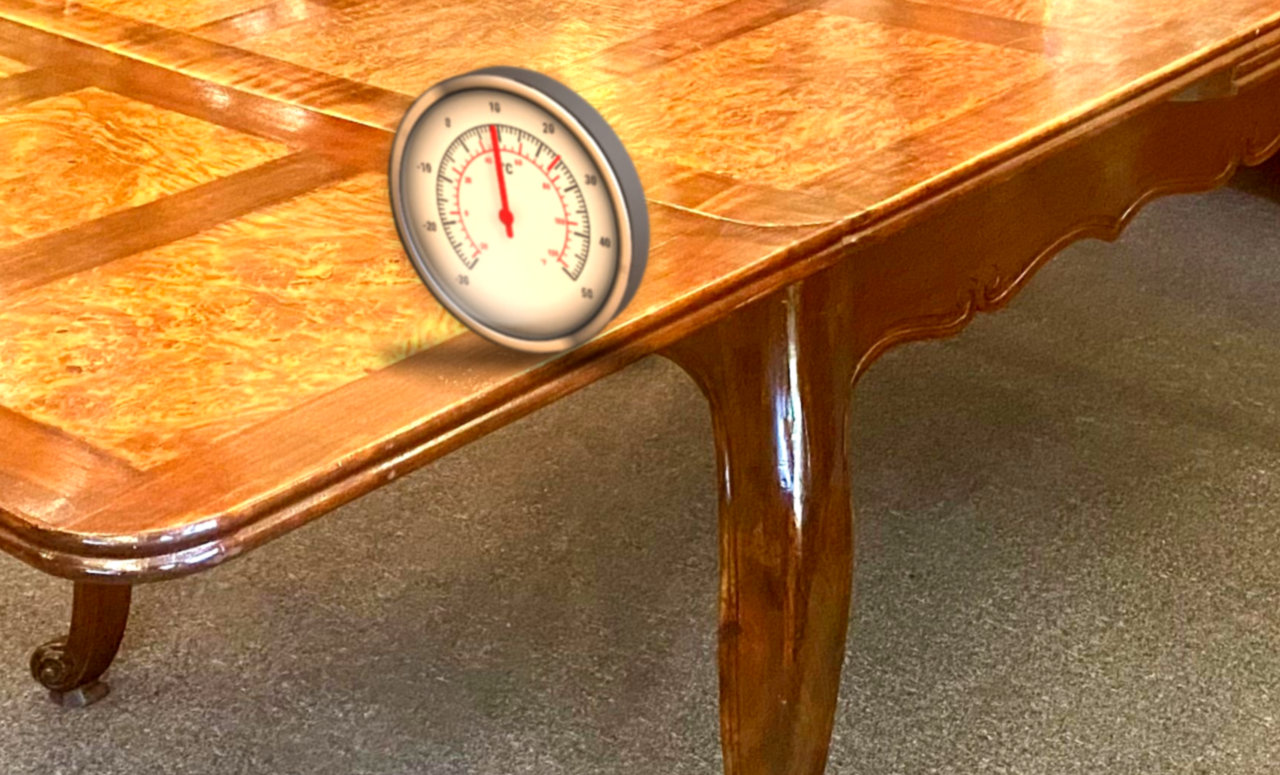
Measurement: 10 °C
